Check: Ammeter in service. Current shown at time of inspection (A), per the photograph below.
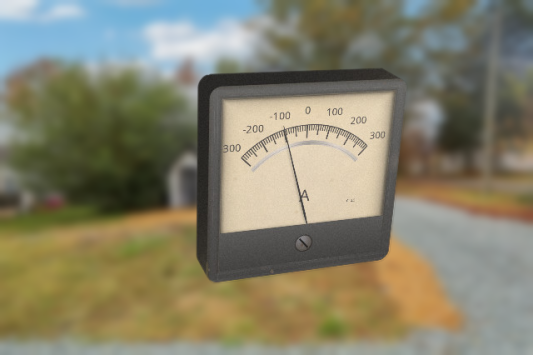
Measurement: -100 A
